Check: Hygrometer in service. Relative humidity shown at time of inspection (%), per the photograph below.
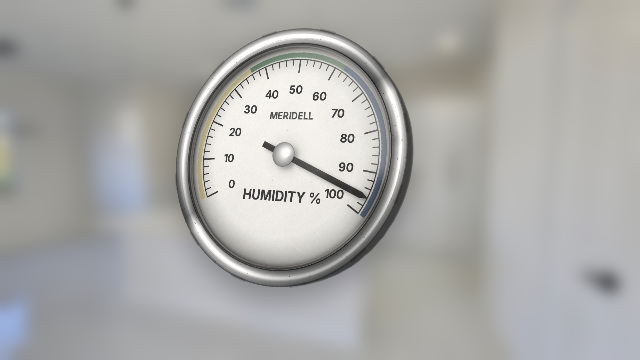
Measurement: 96 %
